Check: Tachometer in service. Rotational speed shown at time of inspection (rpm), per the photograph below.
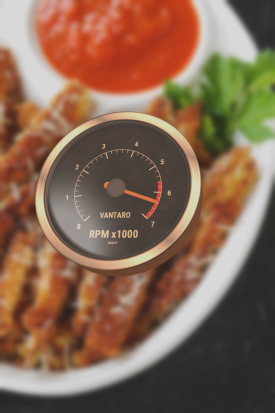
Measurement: 6400 rpm
